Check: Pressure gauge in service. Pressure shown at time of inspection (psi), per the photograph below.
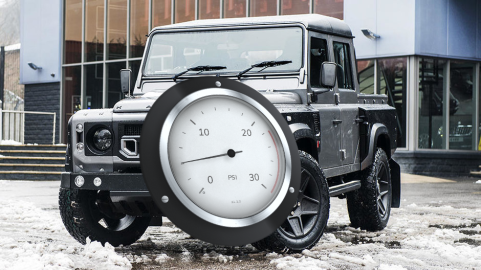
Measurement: 4 psi
